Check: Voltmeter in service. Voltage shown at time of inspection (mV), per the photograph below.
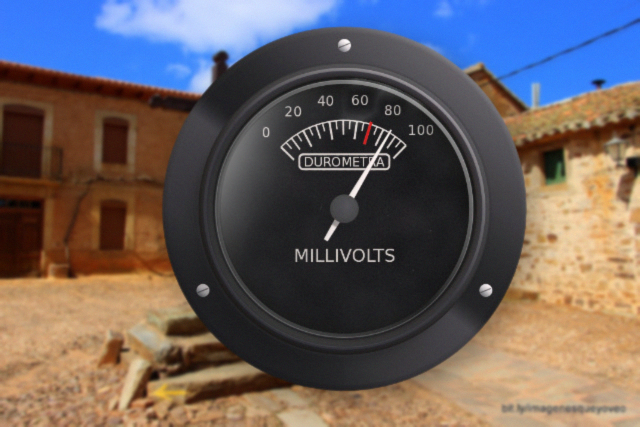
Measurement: 85 mV
